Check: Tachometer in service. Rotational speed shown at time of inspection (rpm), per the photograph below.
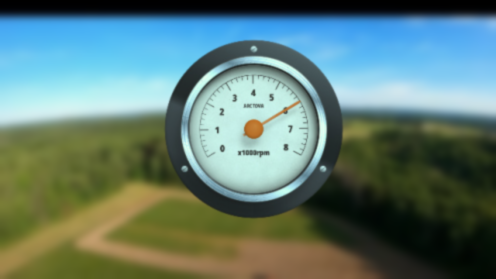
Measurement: 6000 rpm
